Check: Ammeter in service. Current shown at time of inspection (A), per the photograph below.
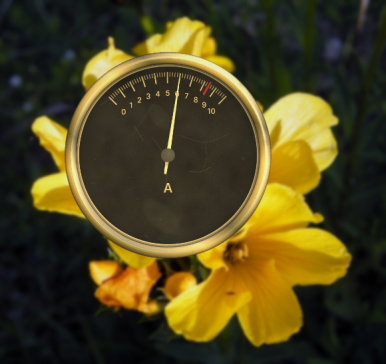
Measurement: 6 A
